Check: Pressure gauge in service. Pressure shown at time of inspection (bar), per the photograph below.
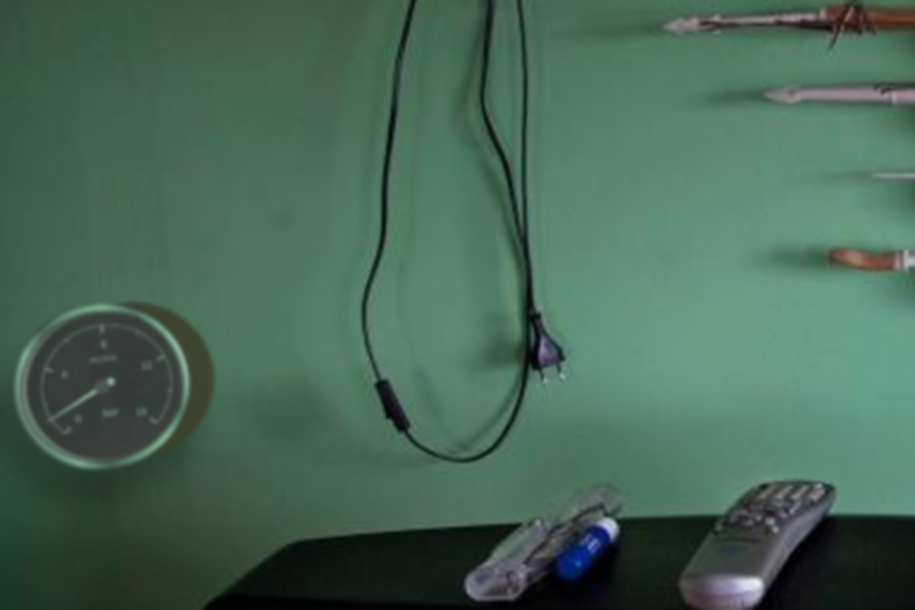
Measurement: 1 bar
